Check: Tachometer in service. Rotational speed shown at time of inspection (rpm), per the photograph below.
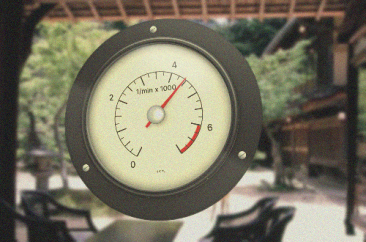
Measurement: 4500 rpm
